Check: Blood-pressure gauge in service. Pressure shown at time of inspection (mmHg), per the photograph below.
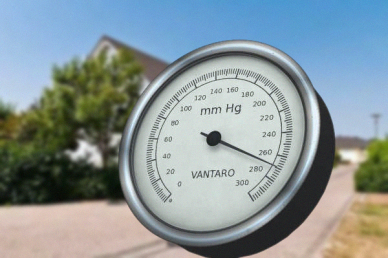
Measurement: 270 mmHg
